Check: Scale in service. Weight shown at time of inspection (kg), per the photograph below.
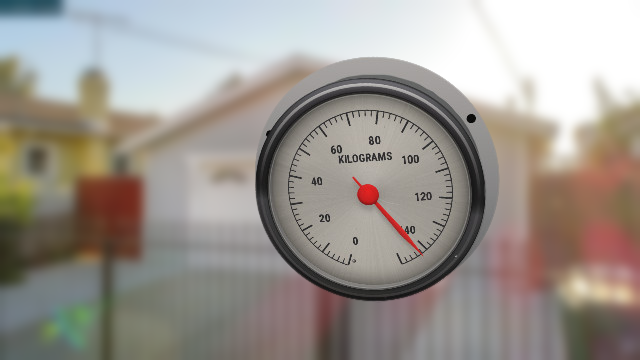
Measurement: 142 kg
